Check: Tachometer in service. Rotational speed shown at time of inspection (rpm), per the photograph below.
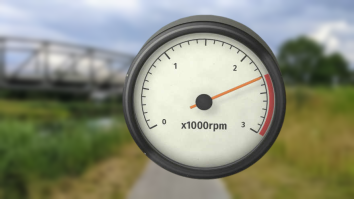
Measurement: 2300 rpm
